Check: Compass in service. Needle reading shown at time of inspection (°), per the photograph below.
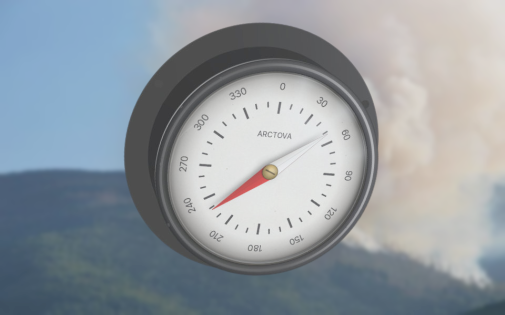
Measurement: 230 °
